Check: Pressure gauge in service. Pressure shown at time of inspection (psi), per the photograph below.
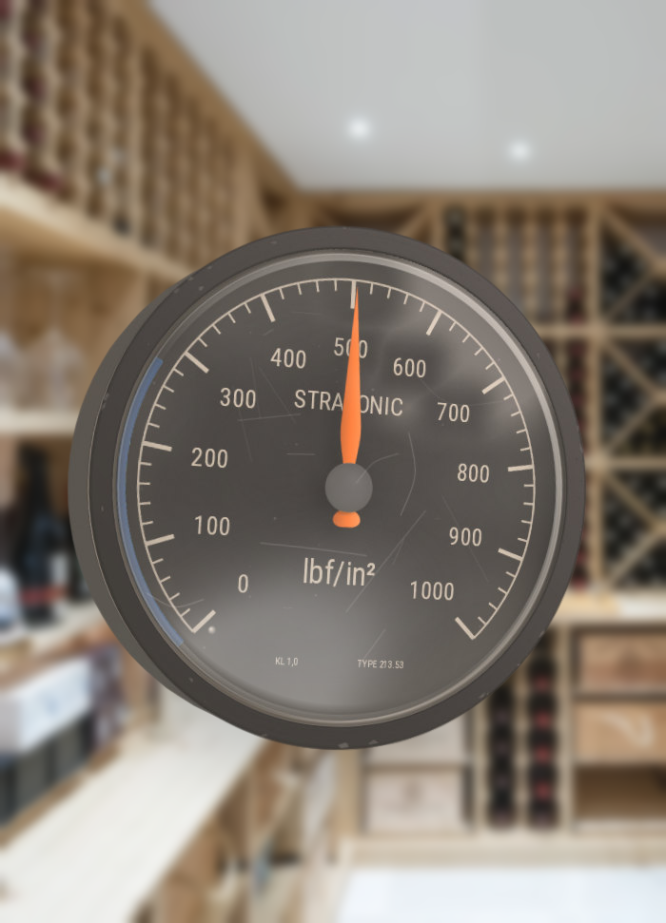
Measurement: 500 psi
